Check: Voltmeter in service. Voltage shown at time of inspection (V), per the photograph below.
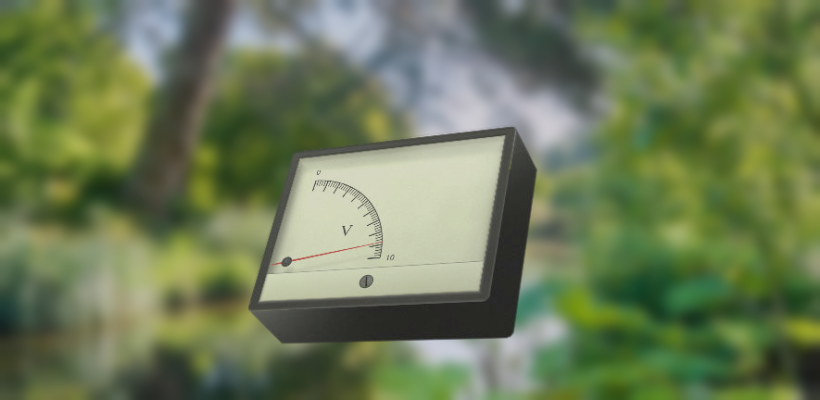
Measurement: 9 V
